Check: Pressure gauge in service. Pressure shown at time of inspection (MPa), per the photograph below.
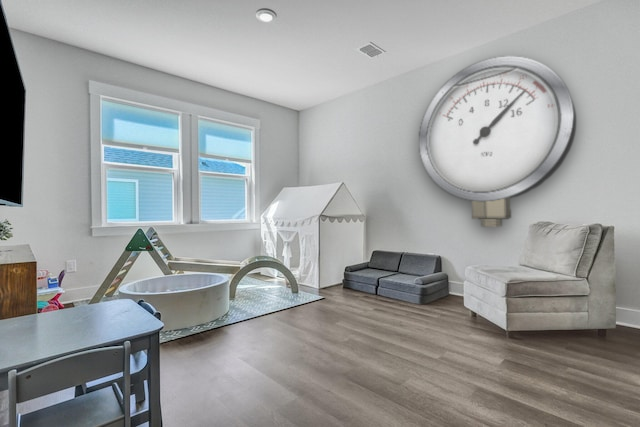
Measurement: 14 MPa
